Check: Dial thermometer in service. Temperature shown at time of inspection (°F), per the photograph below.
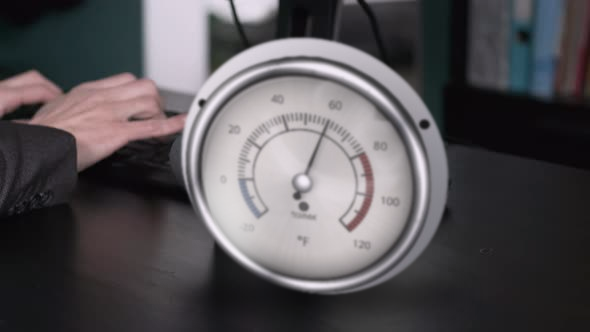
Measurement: 60 °F
